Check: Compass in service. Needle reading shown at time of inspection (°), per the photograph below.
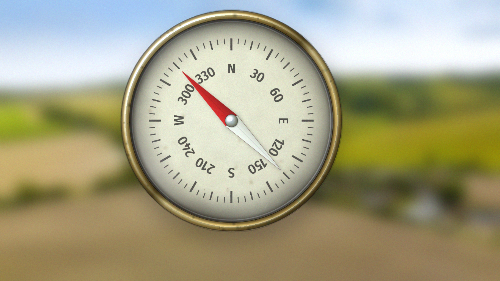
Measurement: 315 °
